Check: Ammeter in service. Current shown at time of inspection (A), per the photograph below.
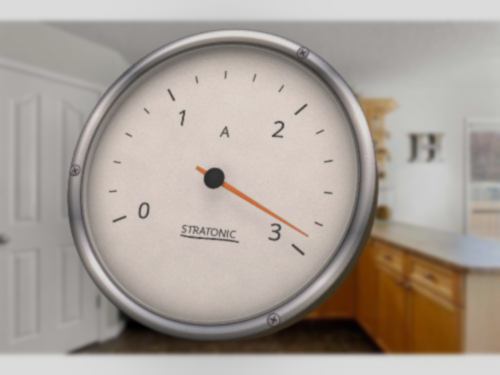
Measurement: 2.9 A
